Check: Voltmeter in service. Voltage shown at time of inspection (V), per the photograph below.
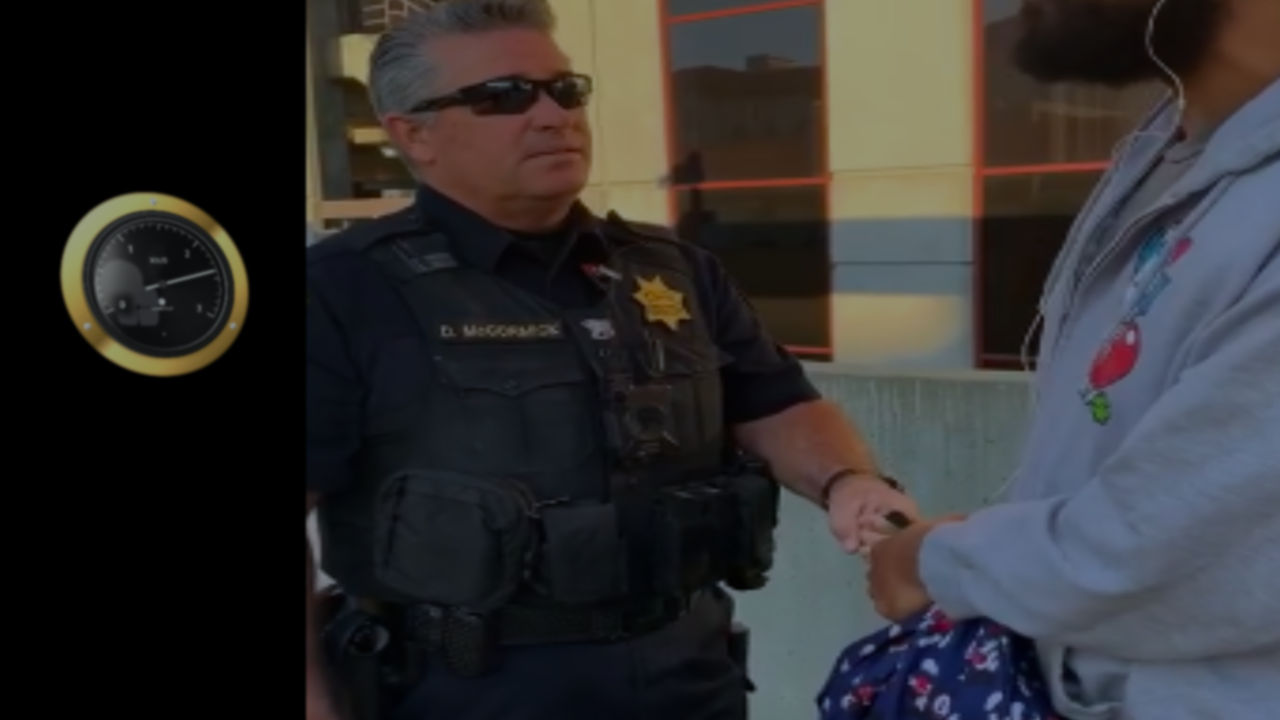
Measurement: 2.4 V
